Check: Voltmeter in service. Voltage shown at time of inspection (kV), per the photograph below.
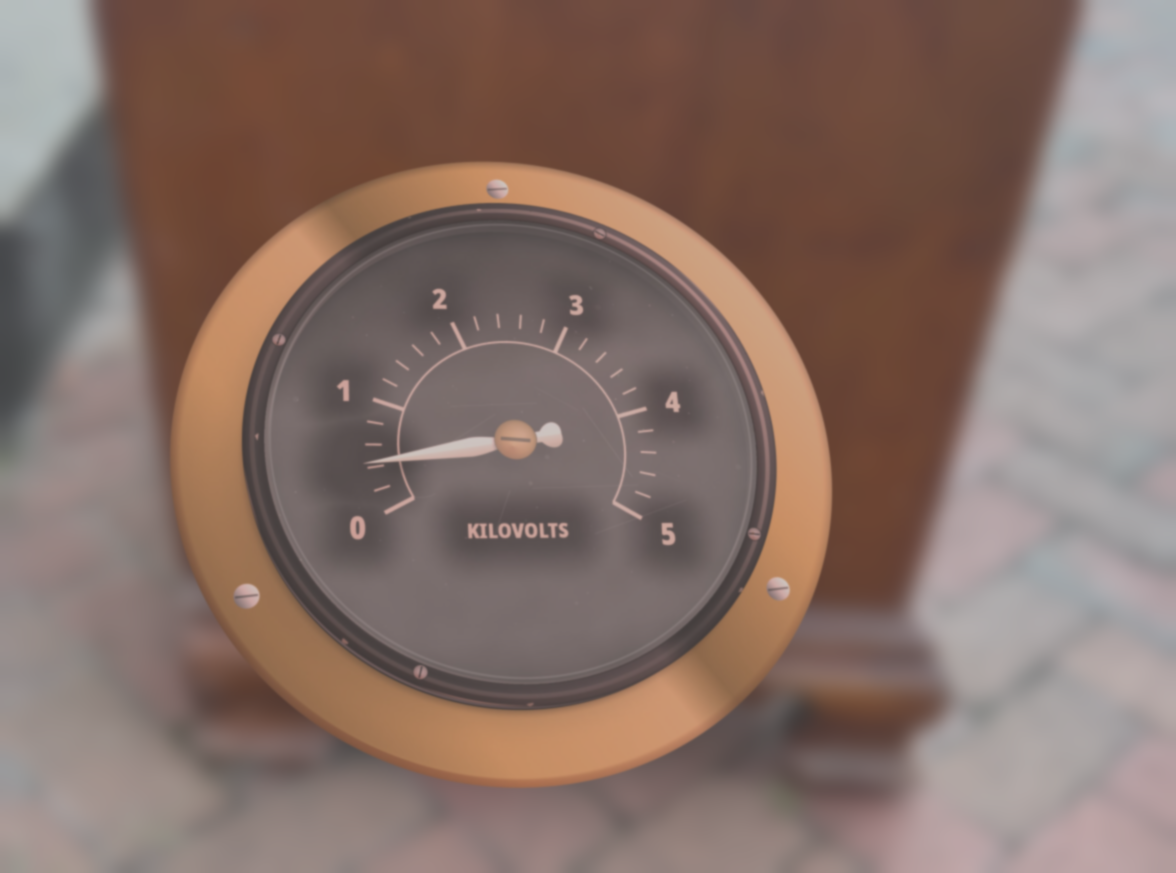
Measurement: 0.4 kV
